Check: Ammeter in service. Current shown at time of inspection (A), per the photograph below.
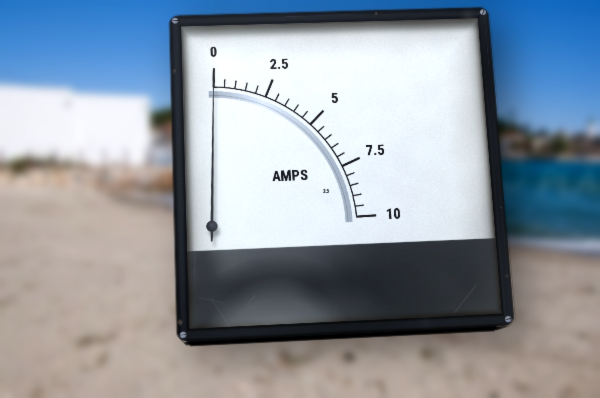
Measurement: 0 A
